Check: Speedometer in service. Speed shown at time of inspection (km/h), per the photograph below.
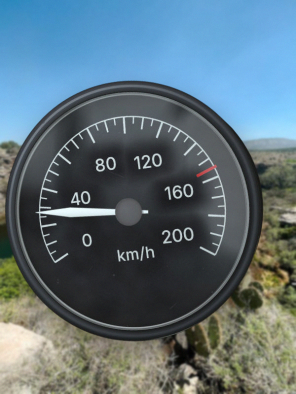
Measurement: 27.5 km/h
